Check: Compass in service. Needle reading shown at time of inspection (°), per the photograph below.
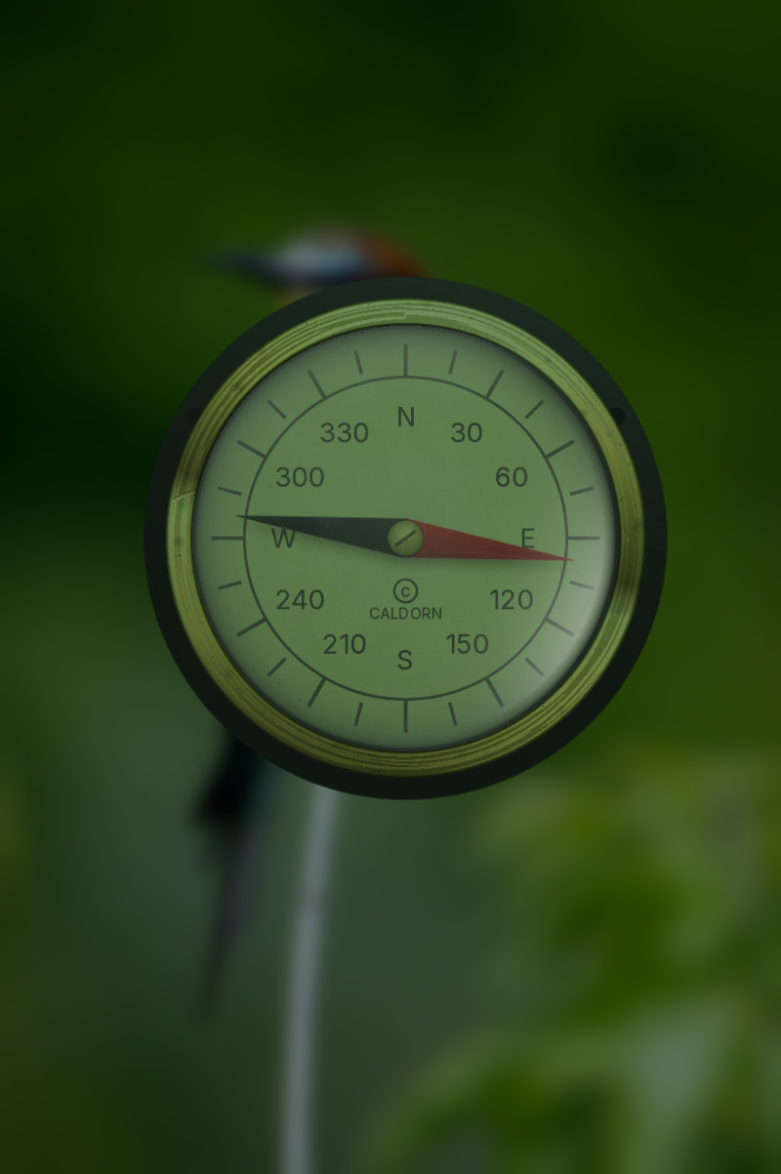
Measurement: 97.5 °
